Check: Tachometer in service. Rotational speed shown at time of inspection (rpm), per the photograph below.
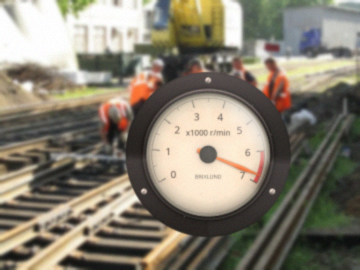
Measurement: 6750 rpm
